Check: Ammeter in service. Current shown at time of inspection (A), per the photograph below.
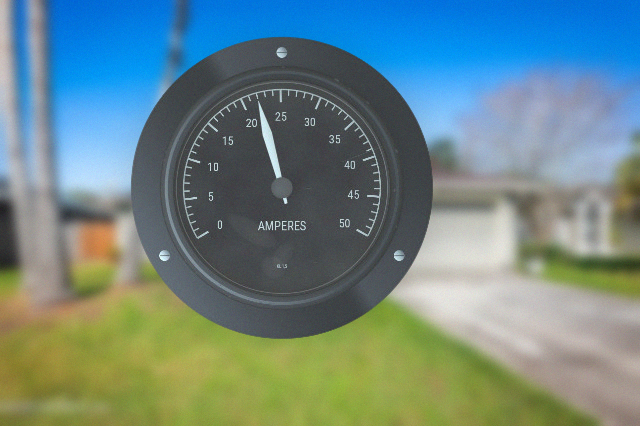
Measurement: 22 A
